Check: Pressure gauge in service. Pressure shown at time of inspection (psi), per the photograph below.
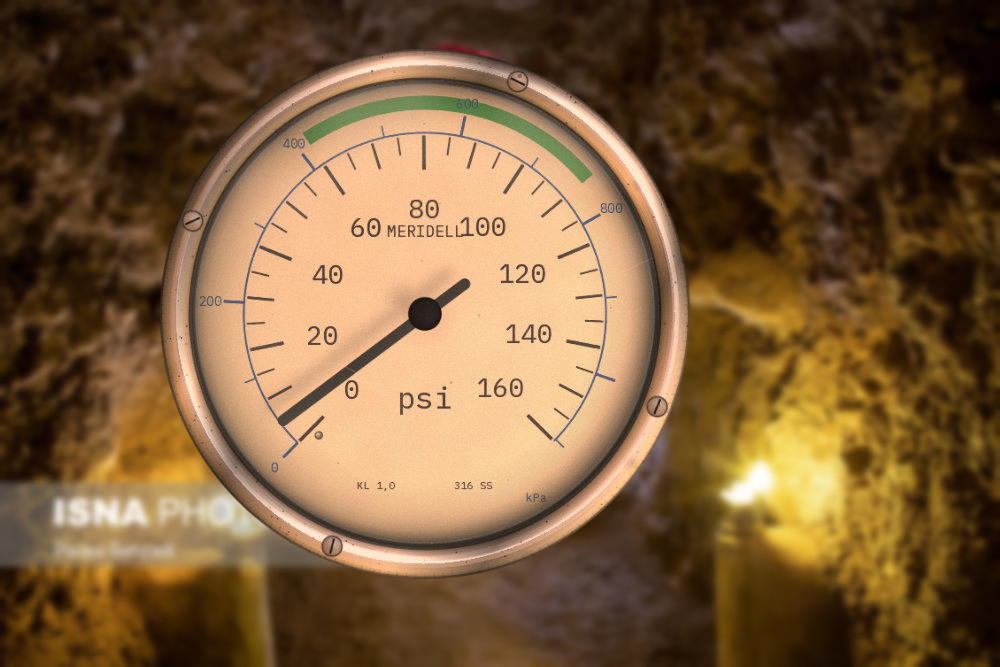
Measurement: 5 psi
